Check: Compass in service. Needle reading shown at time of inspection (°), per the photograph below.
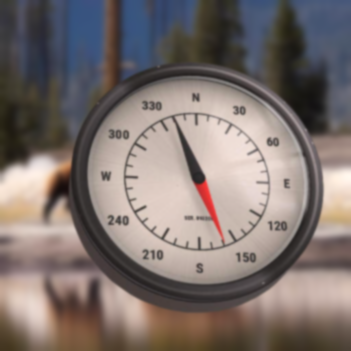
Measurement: 160 °
